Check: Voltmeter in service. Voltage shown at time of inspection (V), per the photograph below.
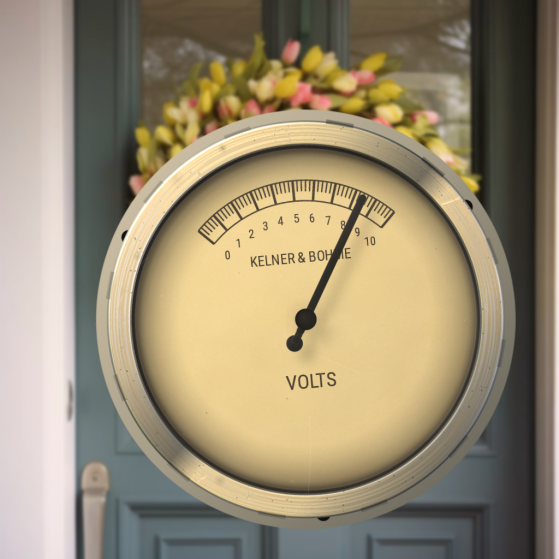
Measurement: 8.4 V
